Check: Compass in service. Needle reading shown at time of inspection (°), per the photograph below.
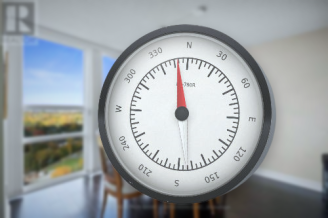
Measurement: 350 °
